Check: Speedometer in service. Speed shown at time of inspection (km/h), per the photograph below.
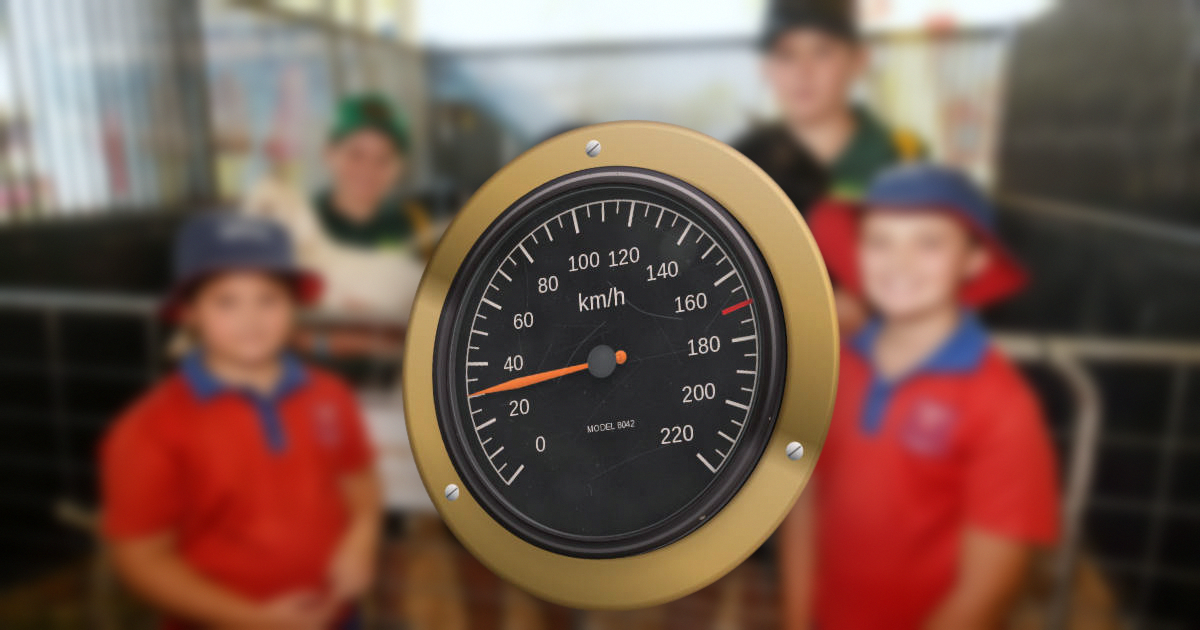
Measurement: 30 km/h
